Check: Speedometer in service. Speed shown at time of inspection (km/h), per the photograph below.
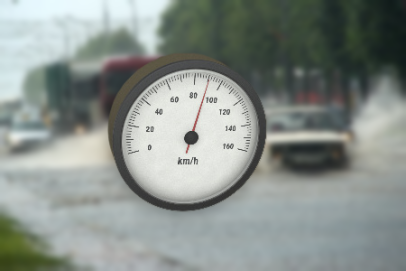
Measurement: 90 km/h
